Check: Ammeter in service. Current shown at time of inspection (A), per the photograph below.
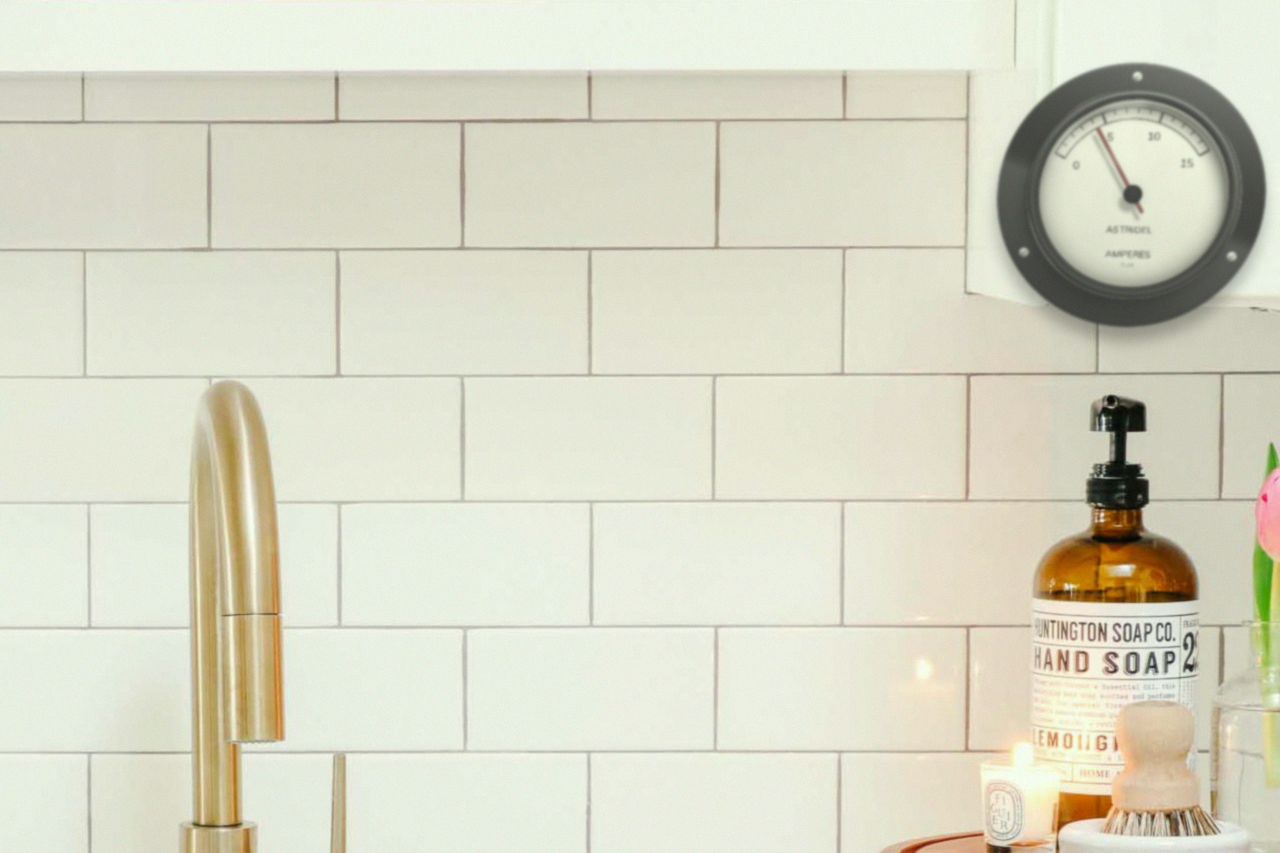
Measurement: 4 A
